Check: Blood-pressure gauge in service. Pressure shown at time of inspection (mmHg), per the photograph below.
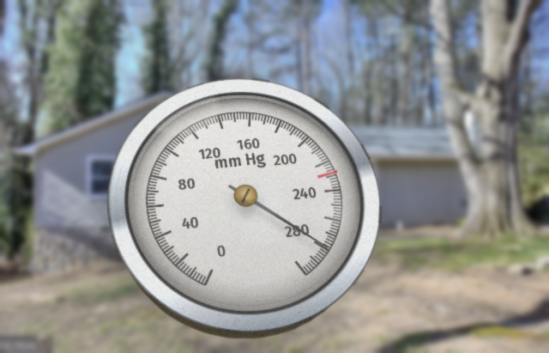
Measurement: 280 mmHg
